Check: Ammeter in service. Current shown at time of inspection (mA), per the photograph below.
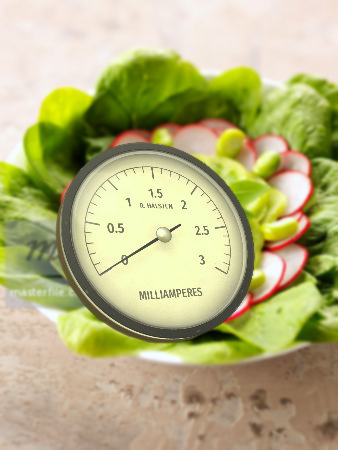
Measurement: 0 mA
